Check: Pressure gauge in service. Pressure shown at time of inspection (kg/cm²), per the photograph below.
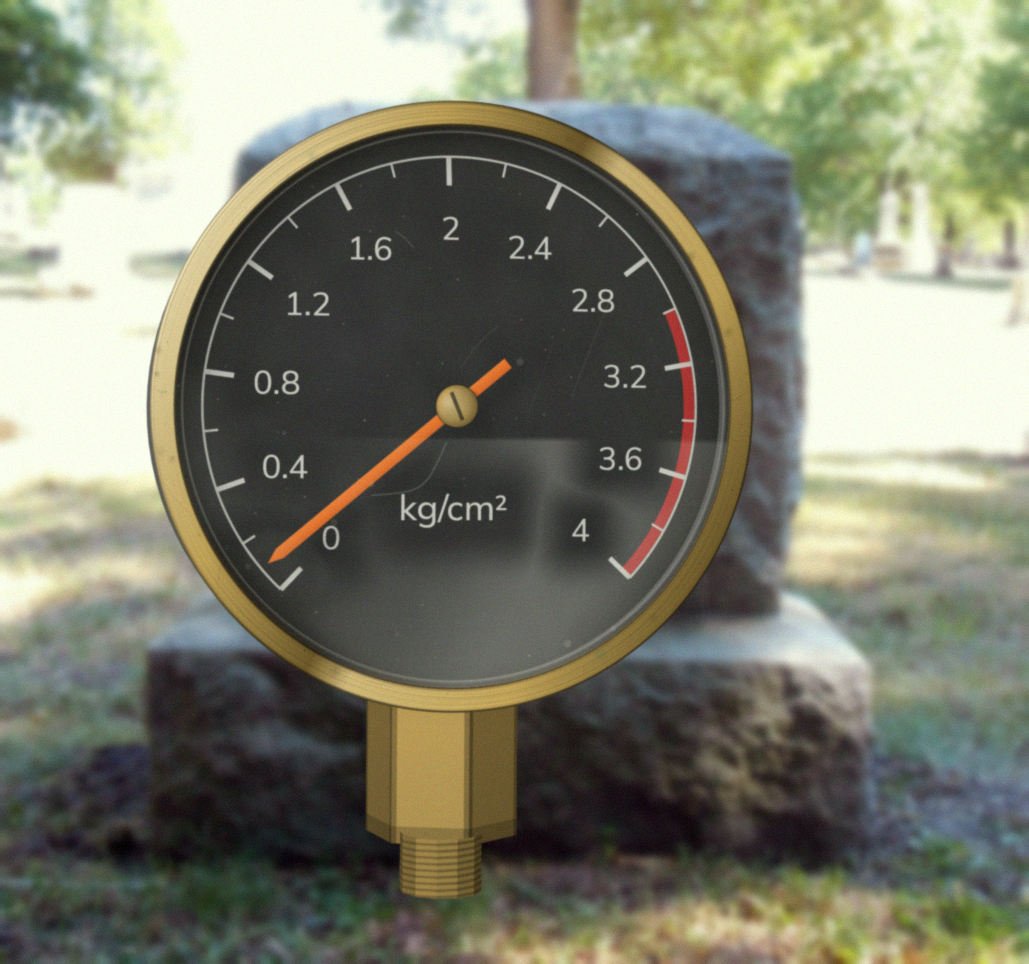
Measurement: 0.1 kg/cm²
